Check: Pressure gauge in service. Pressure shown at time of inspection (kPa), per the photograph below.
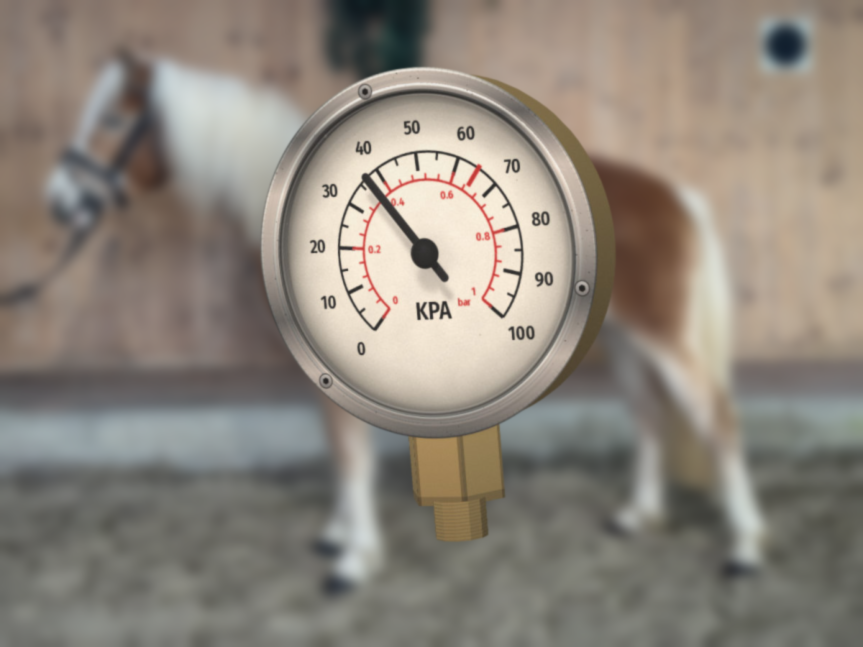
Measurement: 37.5 kPa
